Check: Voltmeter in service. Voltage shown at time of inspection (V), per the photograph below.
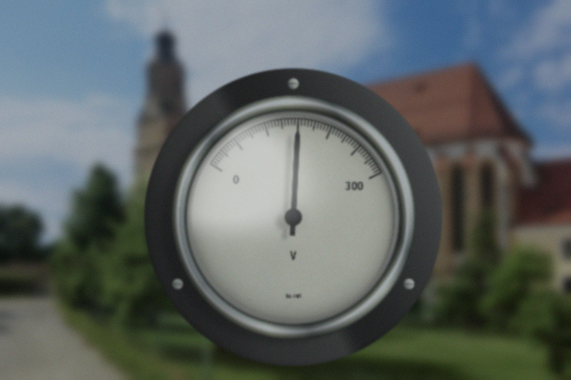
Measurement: 150 V
